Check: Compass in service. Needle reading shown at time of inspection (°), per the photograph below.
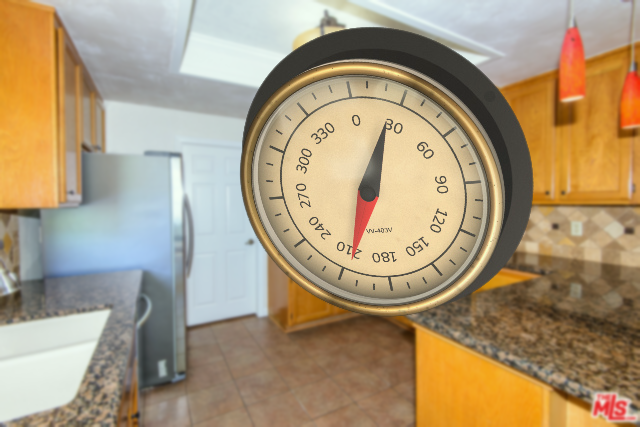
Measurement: 205 °
